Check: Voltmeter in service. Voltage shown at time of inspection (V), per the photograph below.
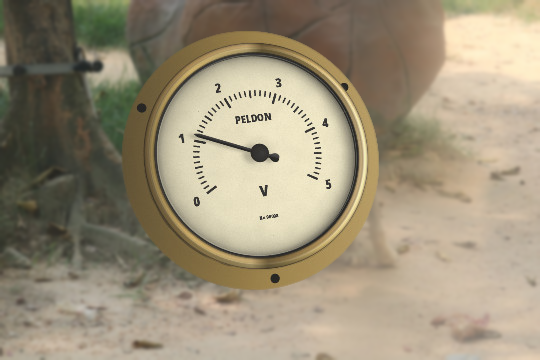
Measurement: 1.1 V
